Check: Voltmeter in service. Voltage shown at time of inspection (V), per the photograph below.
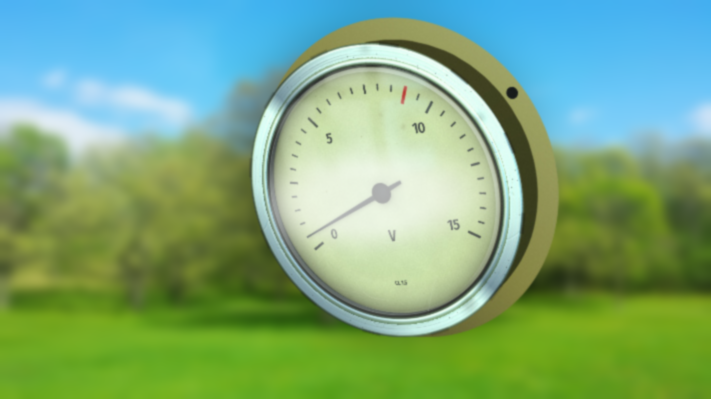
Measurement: 0.5 V
